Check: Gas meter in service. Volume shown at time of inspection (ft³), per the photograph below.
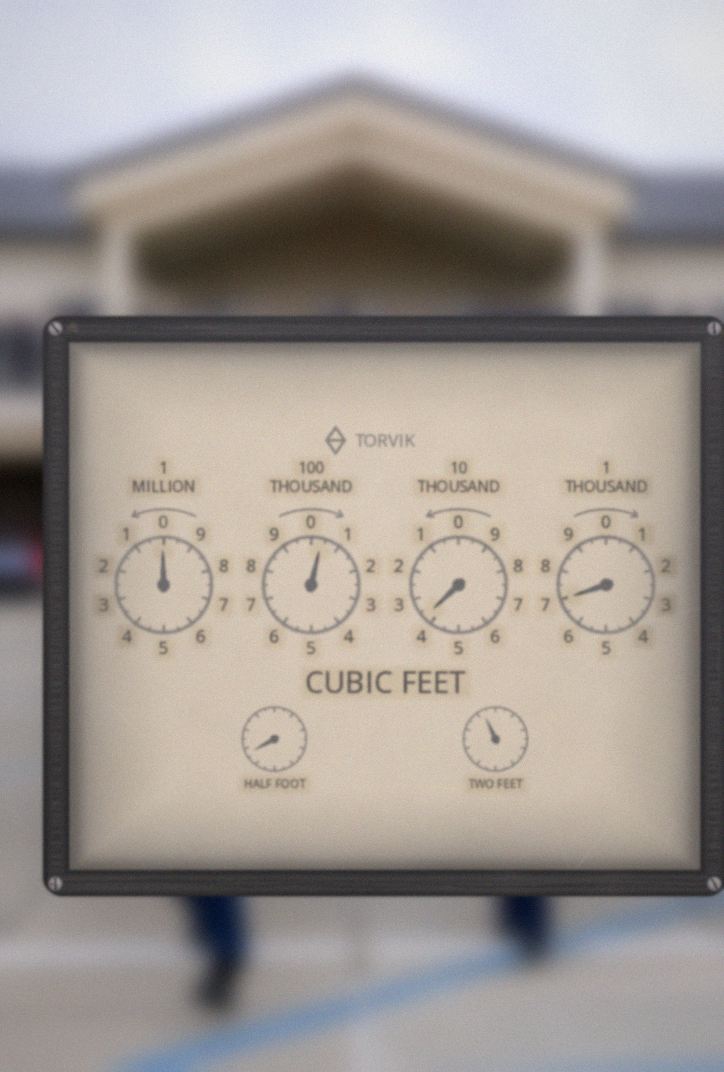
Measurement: 3700 ft³
